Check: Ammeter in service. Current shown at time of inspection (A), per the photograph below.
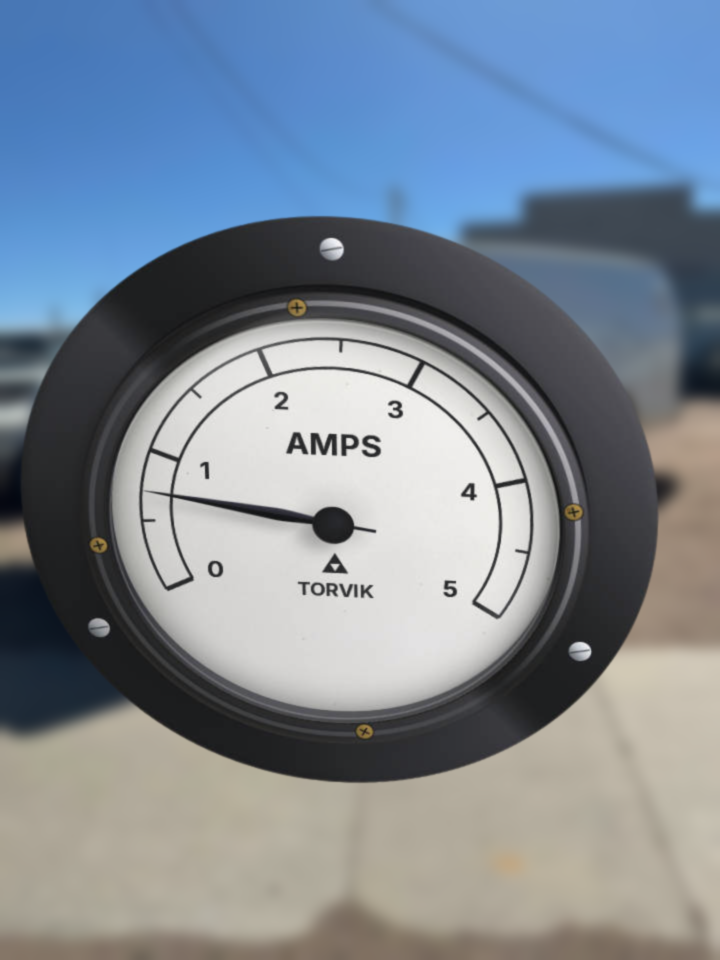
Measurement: 0.75 A
